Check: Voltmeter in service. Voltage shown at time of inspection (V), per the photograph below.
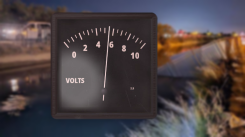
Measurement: 5.5 V
